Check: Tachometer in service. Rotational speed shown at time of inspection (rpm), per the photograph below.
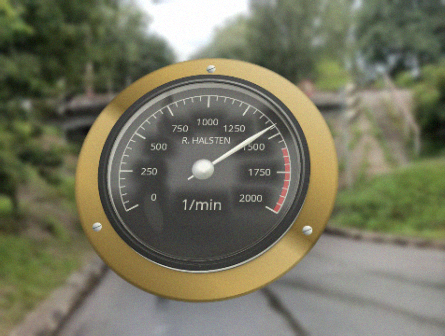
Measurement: 1450 rpm
